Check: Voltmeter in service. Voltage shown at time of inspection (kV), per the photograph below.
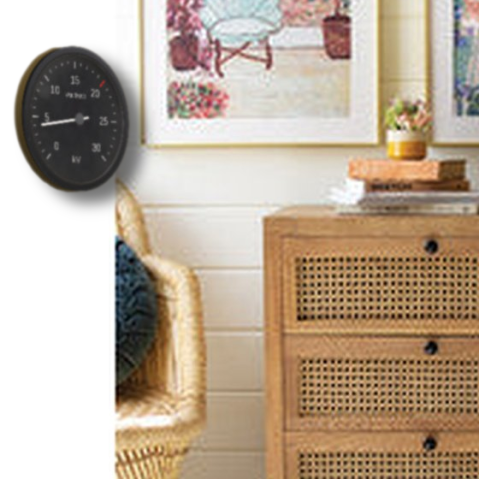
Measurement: 4 kV
